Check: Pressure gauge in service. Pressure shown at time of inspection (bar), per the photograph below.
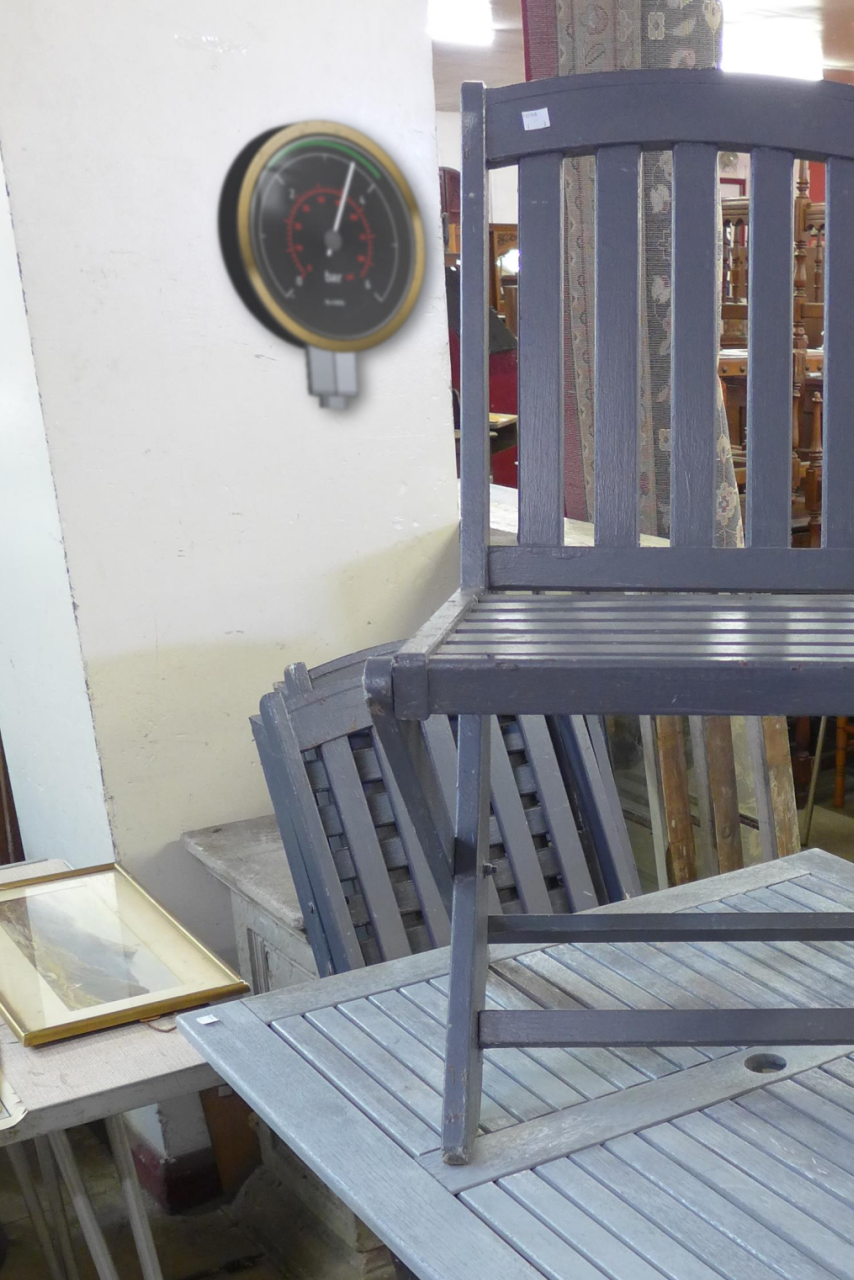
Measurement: 3.5 bar
